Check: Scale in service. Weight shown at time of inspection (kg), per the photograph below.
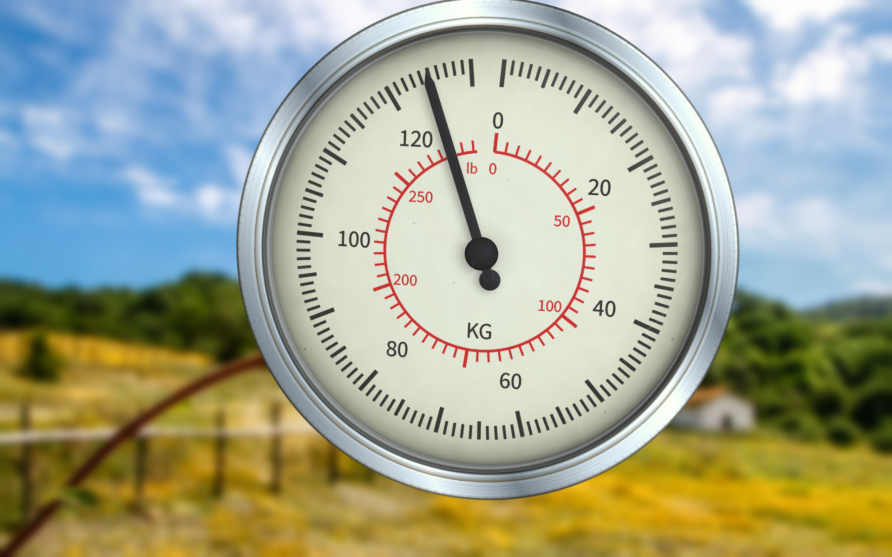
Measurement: 125 kg
